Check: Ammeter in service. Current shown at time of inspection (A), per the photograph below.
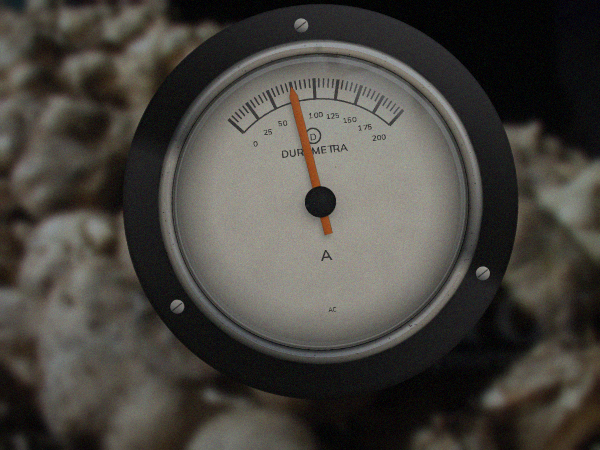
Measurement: 75 A
